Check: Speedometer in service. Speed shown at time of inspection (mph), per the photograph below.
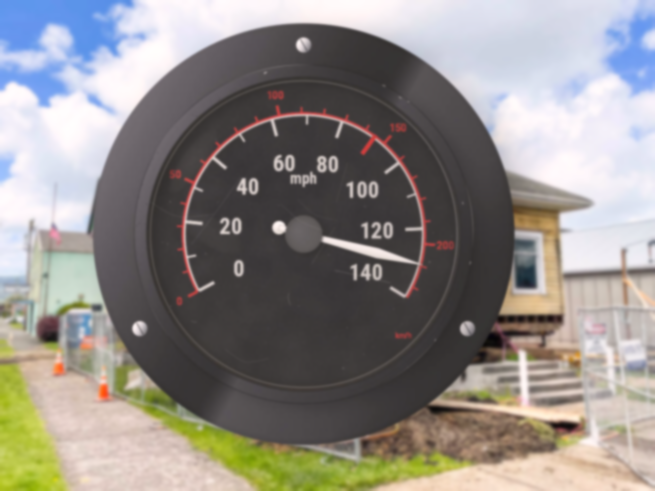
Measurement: 130 mph
